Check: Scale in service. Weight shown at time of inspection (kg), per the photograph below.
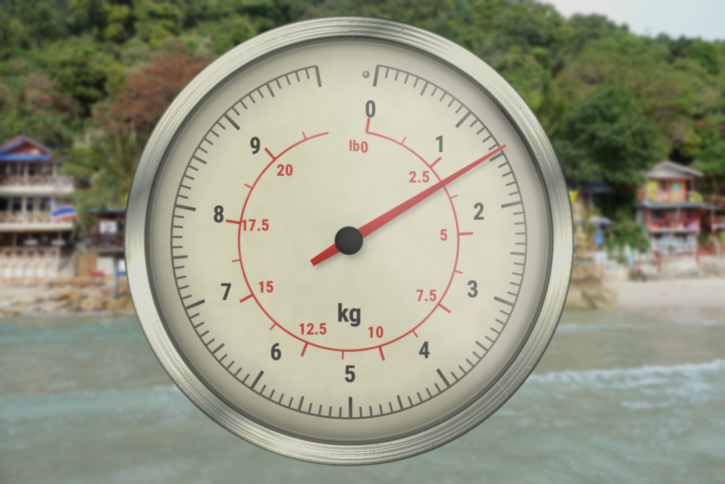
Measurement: 1.45 kg
